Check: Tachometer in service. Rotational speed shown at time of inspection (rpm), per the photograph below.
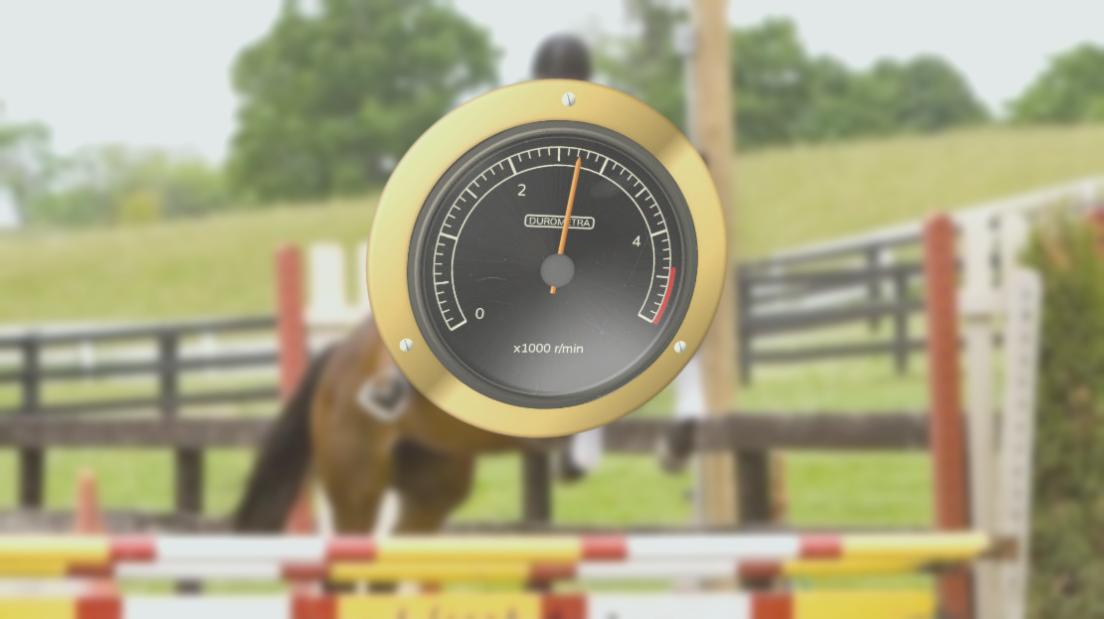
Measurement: 2700 rpm
